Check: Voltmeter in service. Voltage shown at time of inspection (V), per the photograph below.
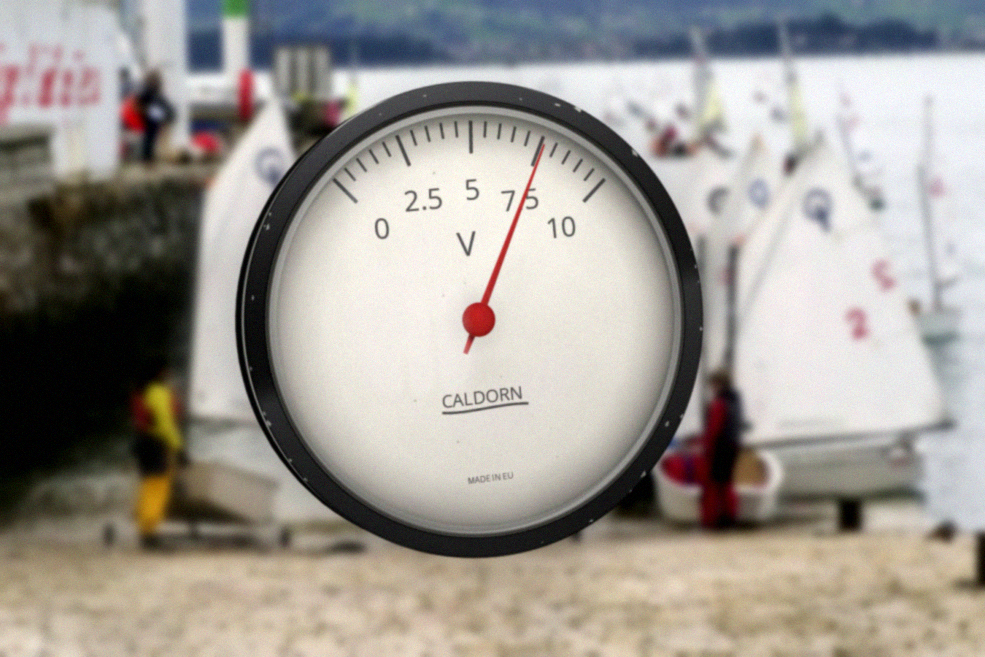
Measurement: 7.5 V
